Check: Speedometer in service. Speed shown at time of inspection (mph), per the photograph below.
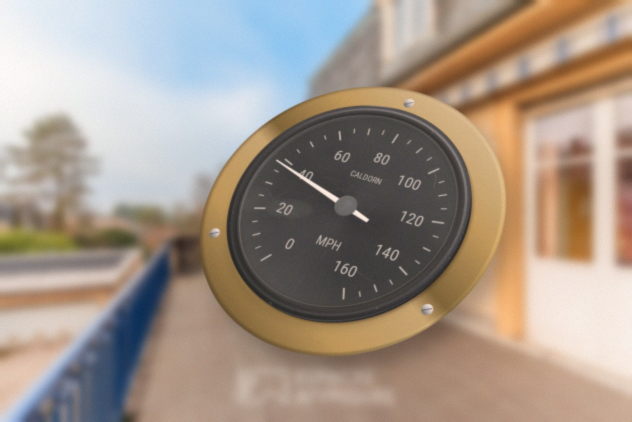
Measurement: 37.5 mph
